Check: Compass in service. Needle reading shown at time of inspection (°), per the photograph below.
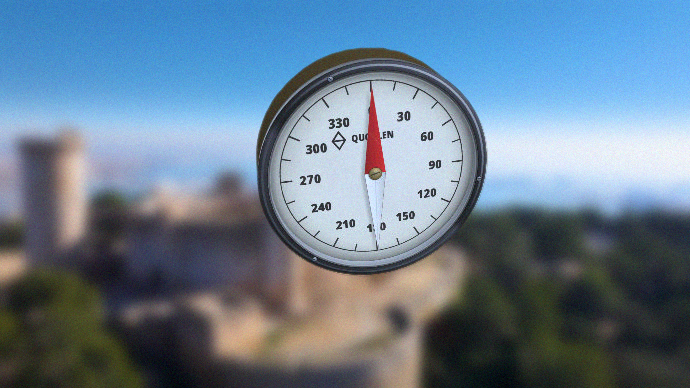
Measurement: 0 °
